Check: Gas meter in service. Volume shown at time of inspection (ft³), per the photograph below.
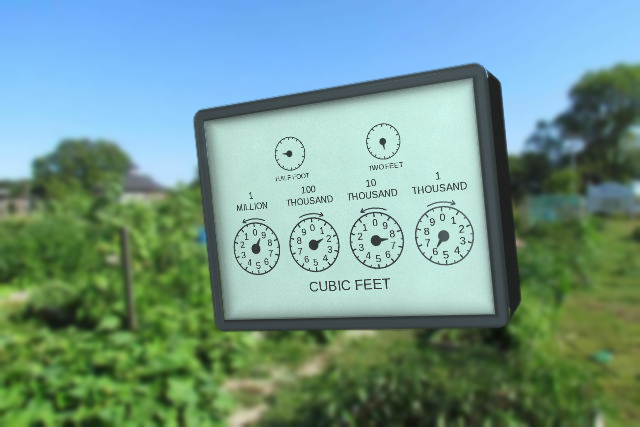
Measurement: 917600 ft³
